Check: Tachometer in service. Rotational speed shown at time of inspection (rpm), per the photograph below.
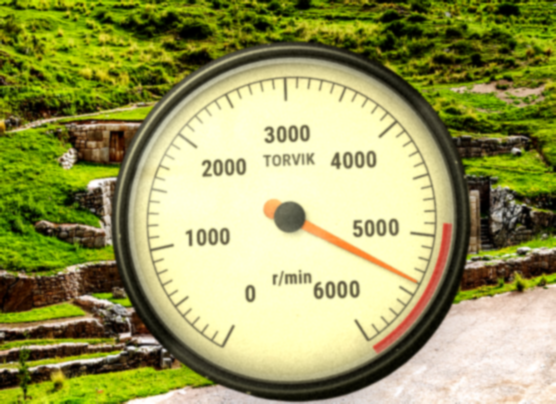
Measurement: 5400 rpm
